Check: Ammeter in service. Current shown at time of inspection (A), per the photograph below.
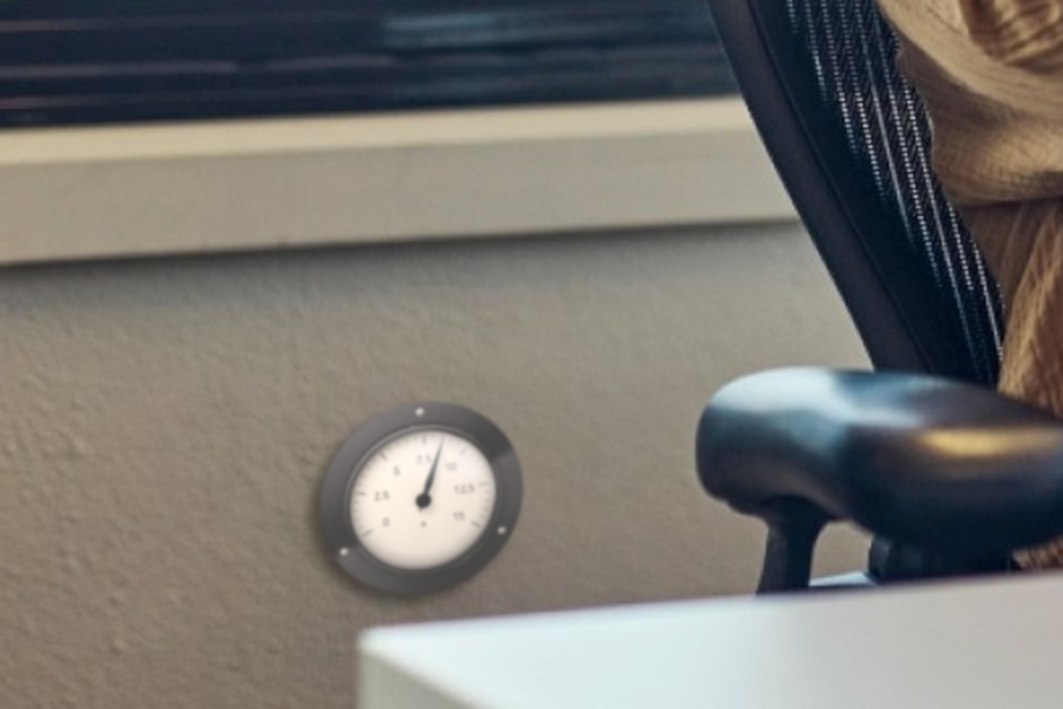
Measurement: 8.5 A
